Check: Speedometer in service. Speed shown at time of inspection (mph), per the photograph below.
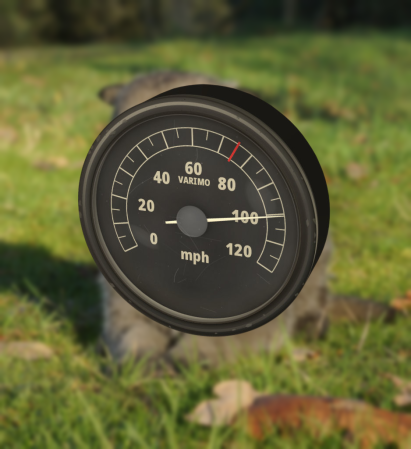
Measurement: 100 mph
